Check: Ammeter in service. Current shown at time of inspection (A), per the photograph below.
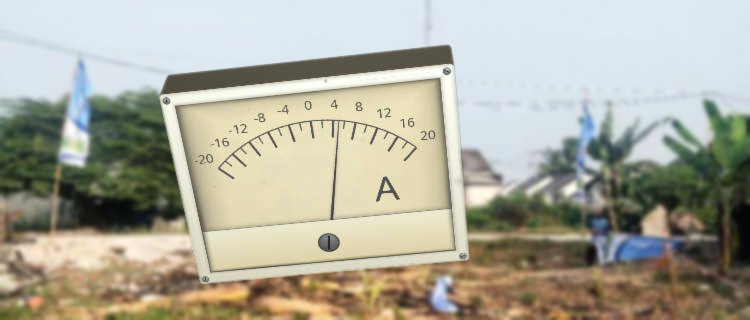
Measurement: 5 A
